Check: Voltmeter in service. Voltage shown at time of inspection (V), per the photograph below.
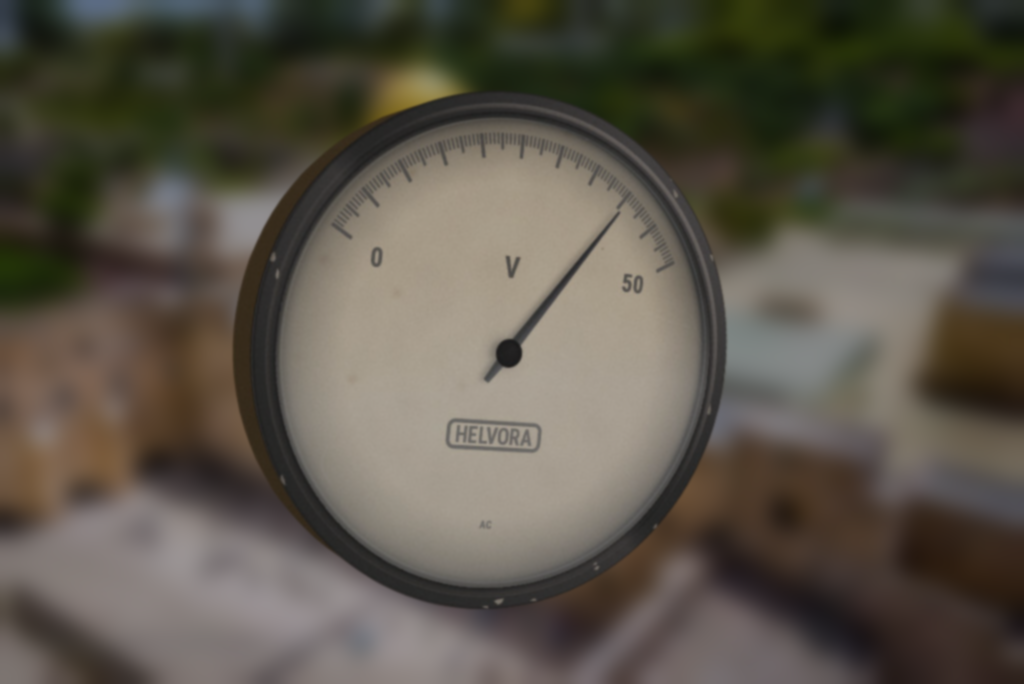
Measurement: 40 V
